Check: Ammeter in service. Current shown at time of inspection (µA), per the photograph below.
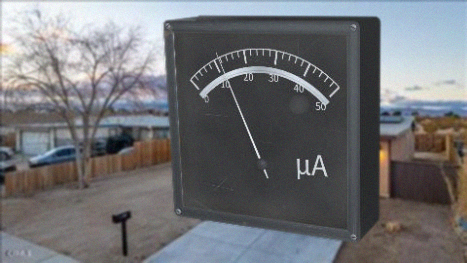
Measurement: 12 µA
